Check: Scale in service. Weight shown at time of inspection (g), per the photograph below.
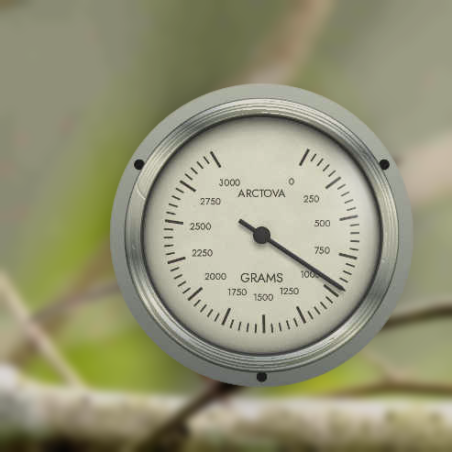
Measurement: 950 g
